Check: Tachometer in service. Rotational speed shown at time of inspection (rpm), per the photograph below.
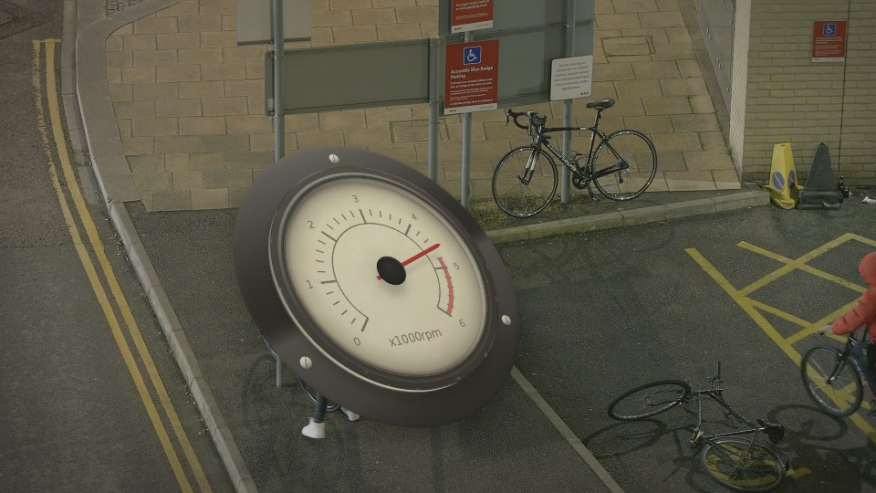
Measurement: 4600 rpm
